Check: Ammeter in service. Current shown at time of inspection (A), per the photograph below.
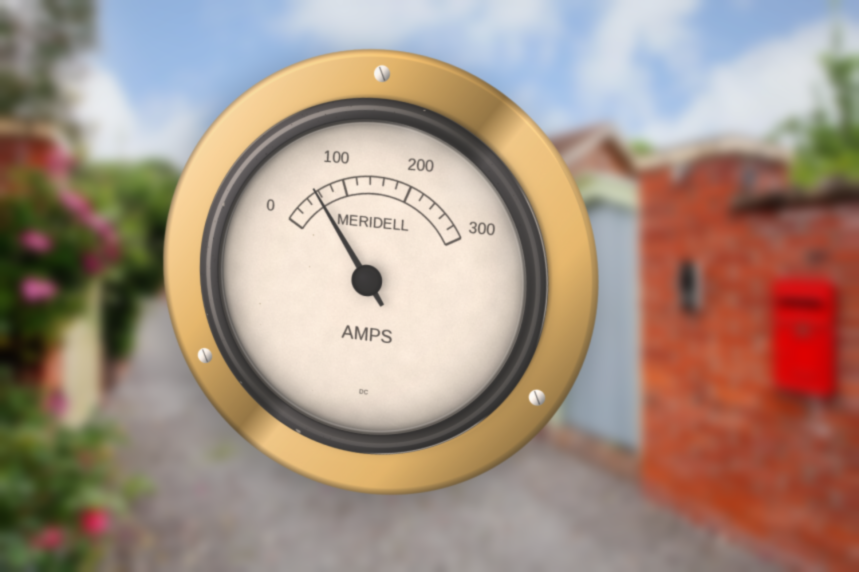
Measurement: 60 A
